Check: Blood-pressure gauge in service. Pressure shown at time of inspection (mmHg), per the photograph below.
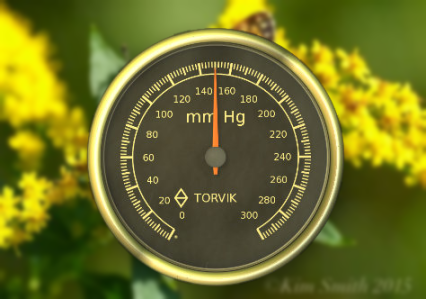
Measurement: 150 mmHg
